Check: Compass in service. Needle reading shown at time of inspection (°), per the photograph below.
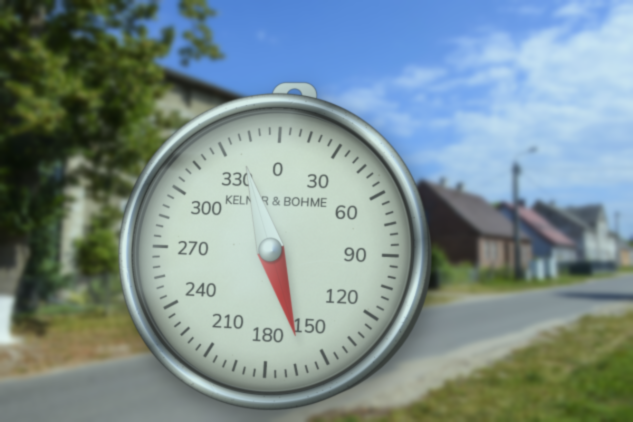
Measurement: 160 °
